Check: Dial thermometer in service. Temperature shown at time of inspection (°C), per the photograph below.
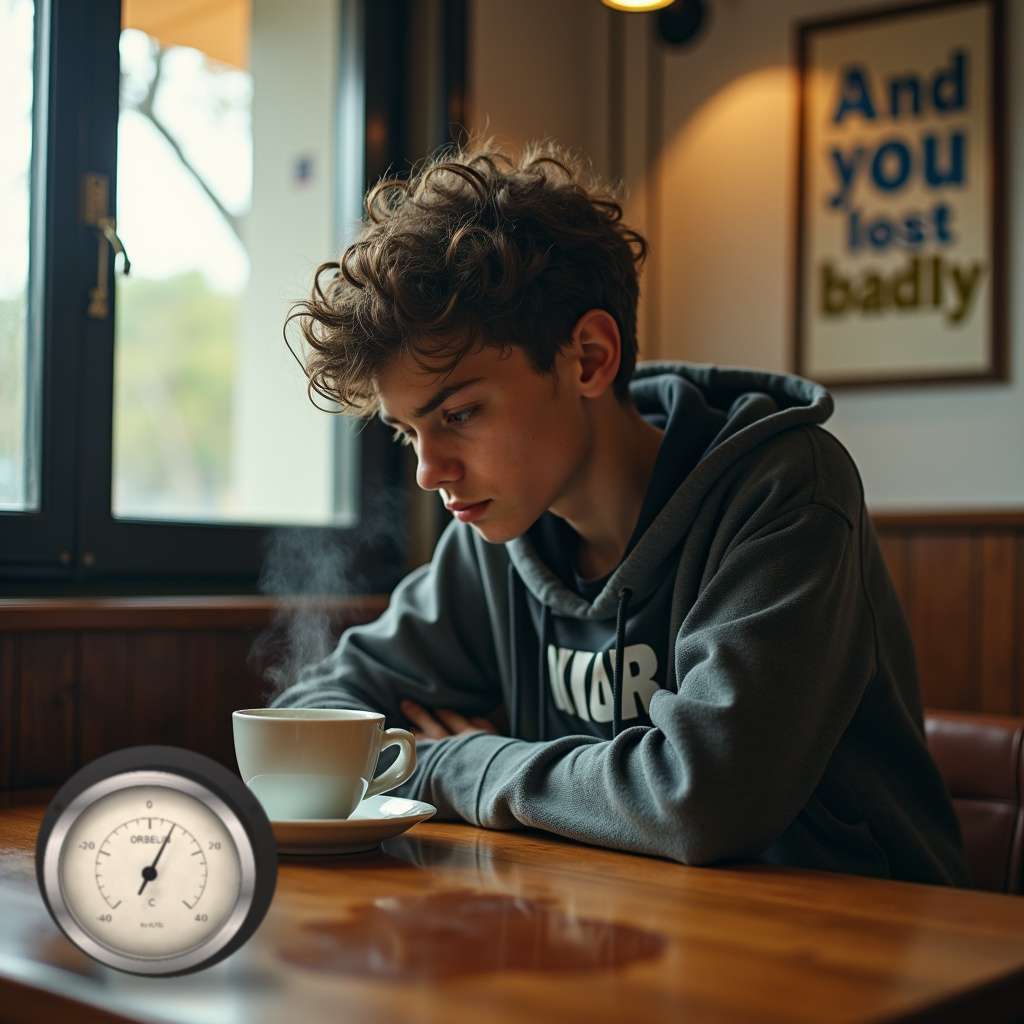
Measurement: 8 °C
